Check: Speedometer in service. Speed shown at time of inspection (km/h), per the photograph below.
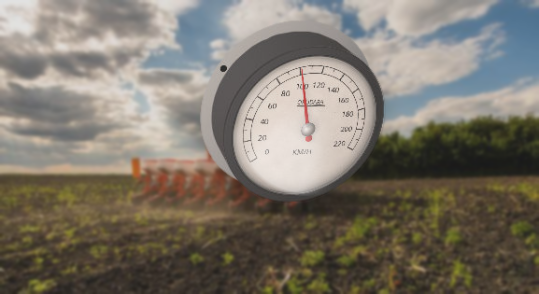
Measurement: 100 km/h
